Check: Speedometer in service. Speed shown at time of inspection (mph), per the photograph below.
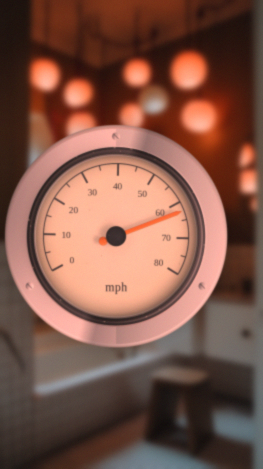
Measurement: 62.5 mph
